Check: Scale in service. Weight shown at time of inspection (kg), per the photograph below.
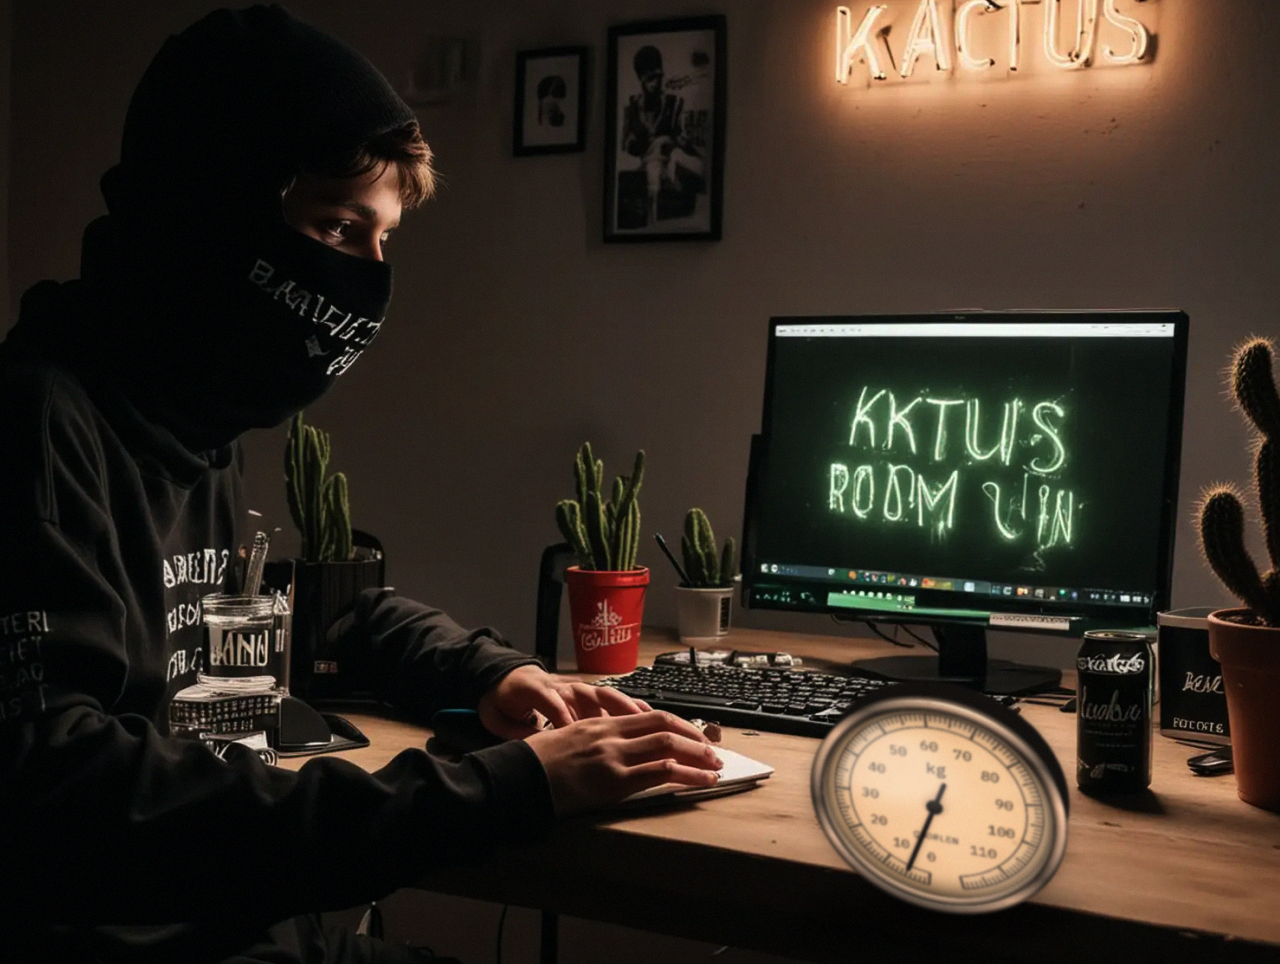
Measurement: 5 kg
